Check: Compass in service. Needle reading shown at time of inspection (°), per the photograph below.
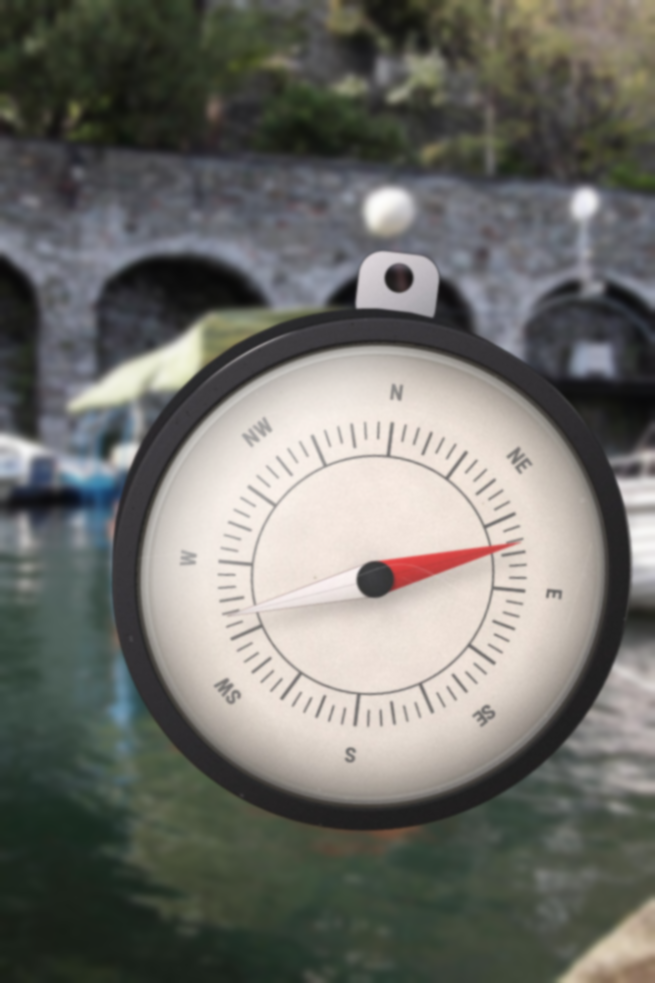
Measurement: 70 °
